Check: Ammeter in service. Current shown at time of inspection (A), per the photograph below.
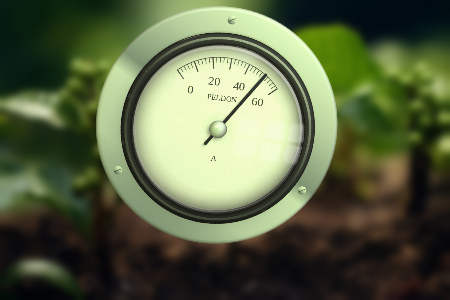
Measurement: 50 A
